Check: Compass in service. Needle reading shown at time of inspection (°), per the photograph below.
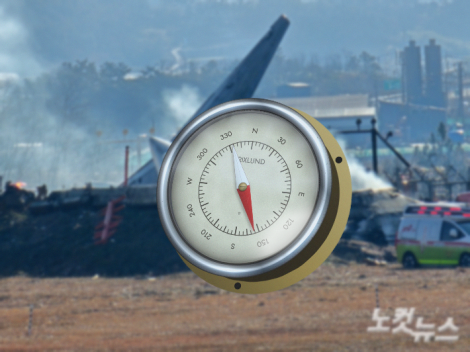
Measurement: 155 °
